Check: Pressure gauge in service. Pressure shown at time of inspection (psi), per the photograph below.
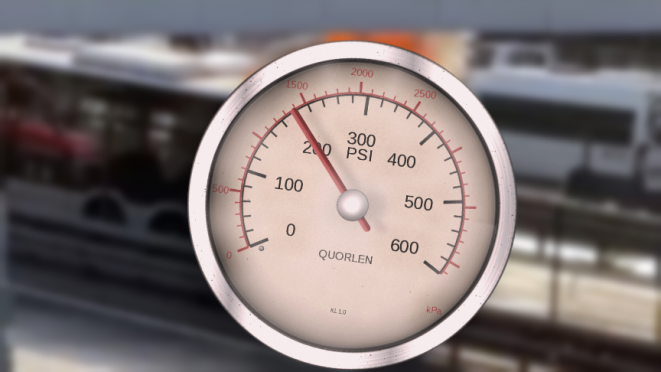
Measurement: 200 psi
